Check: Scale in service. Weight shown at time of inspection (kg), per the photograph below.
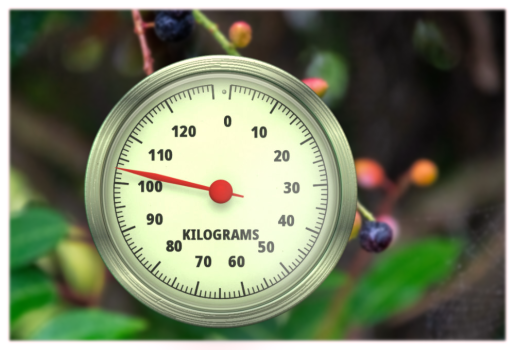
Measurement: 103 kg
